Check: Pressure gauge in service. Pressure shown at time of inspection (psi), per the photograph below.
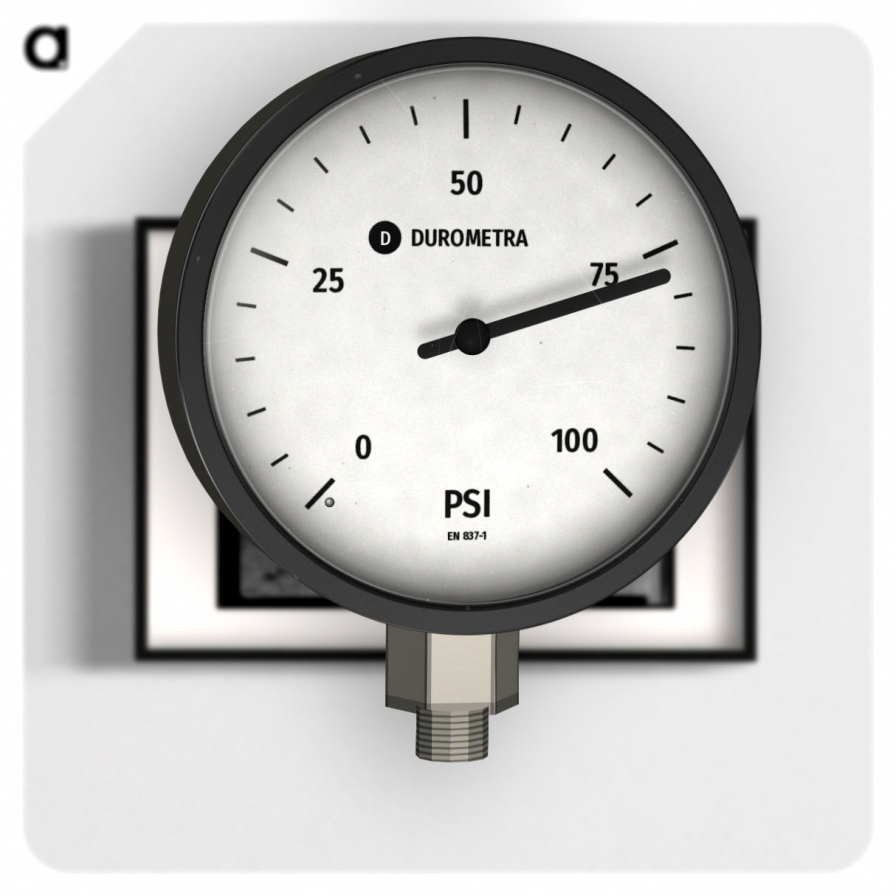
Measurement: 77.5 psi
